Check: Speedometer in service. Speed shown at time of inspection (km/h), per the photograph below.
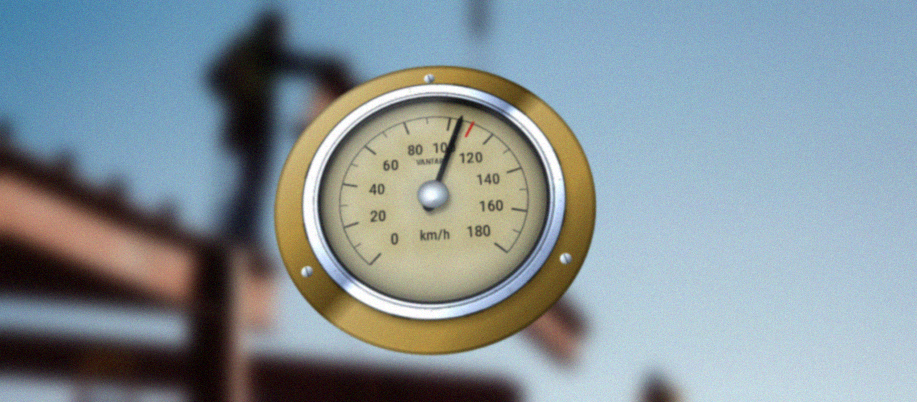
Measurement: 105 km/h
